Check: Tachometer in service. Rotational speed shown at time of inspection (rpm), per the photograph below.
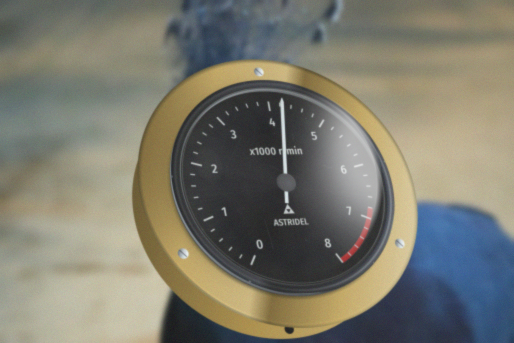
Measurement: 4200 rpm
